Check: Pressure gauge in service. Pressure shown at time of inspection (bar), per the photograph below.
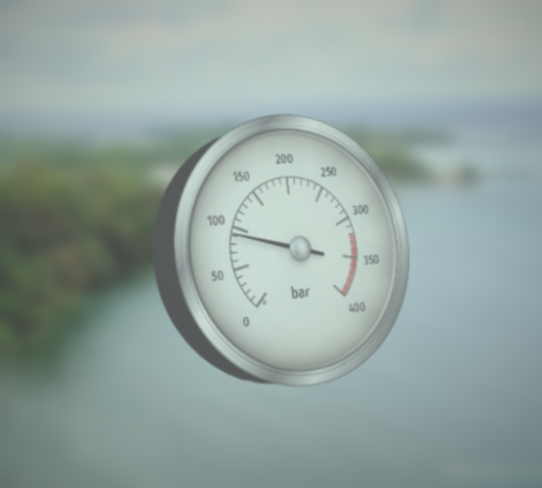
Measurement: 90 bar
